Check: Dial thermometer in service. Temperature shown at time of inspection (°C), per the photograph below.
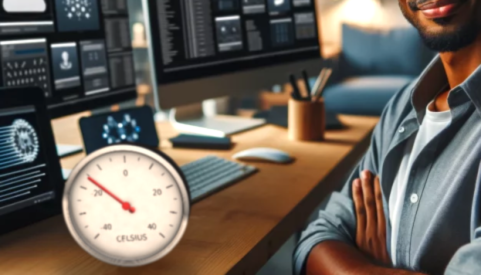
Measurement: -15 °C
